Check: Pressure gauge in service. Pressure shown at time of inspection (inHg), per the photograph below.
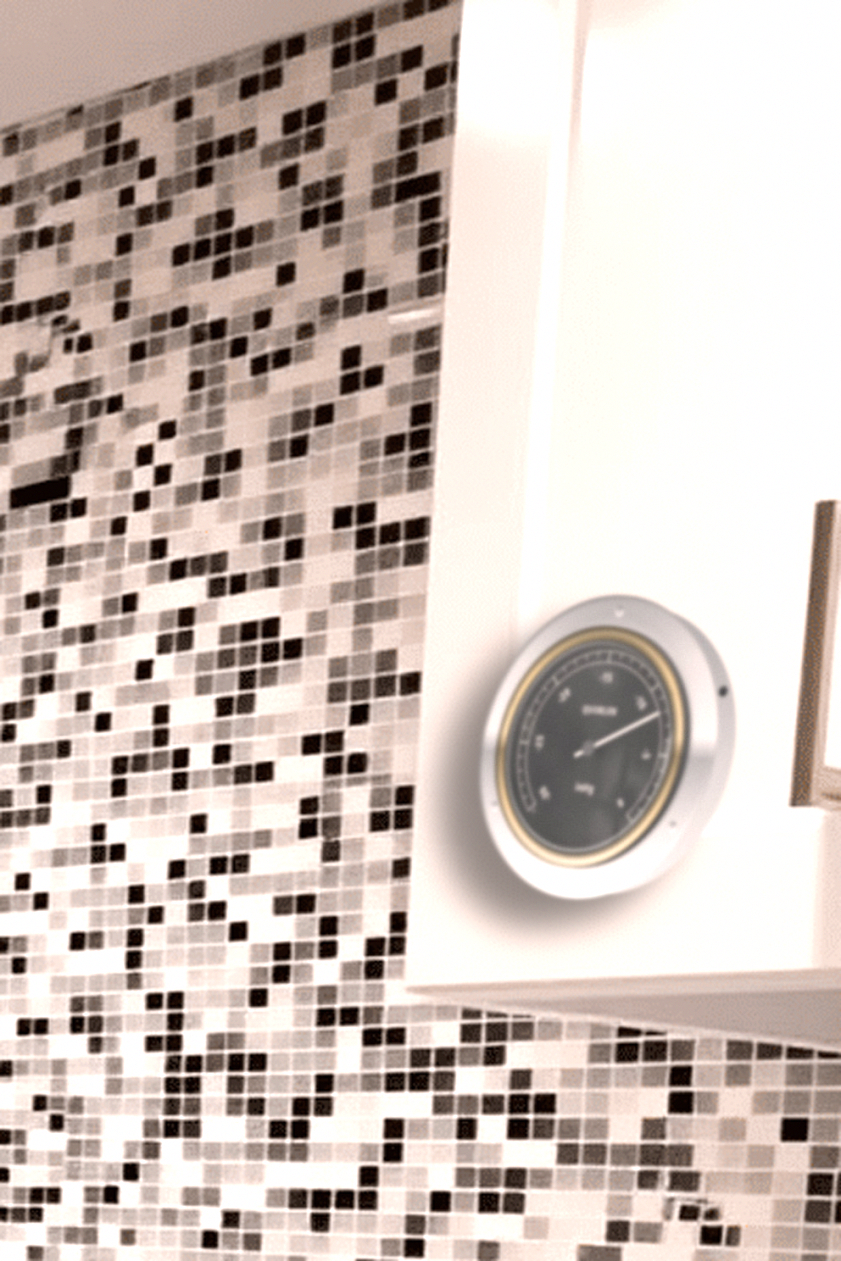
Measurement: -8 inHg
